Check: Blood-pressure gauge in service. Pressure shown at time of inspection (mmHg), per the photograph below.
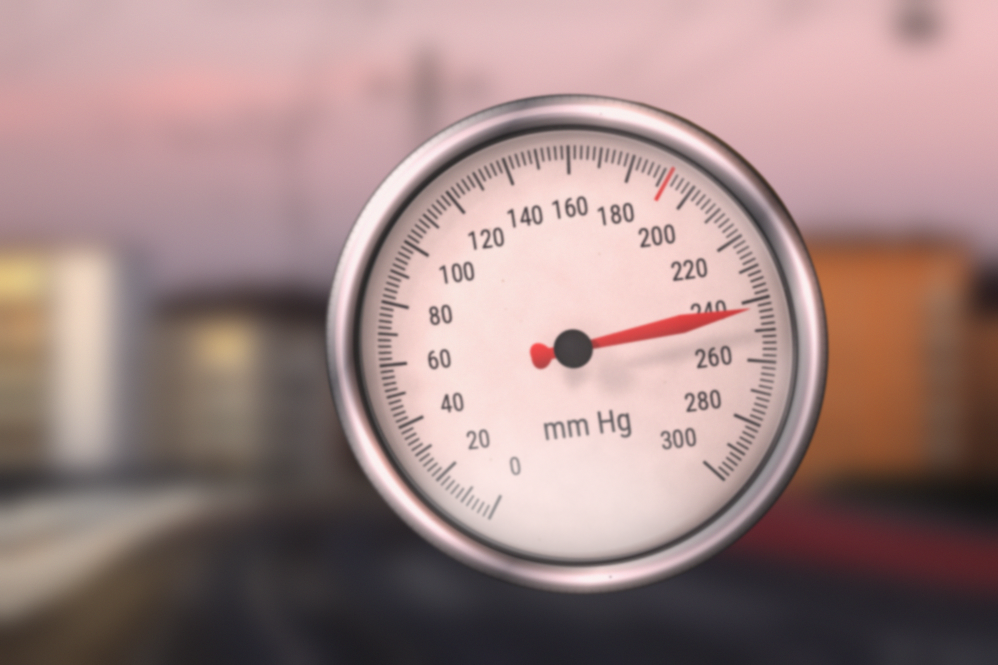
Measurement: 242 mmHg
